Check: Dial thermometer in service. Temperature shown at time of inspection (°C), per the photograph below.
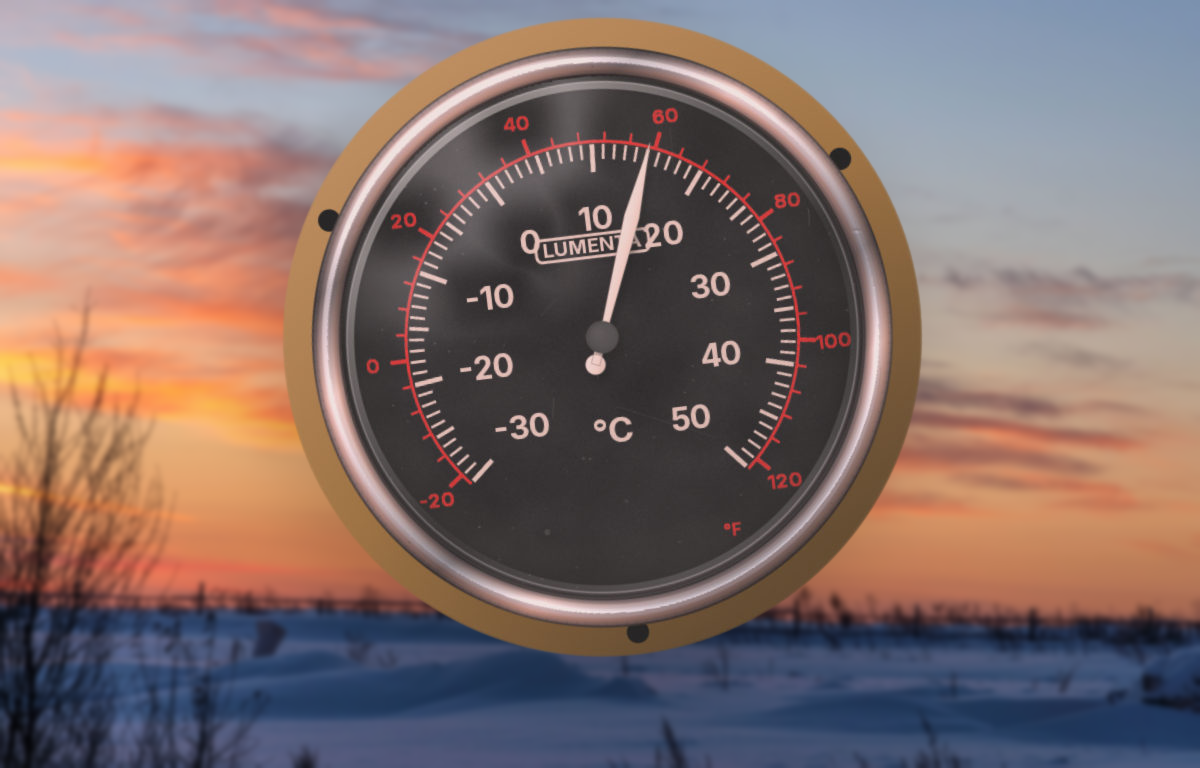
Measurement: 15 °C
